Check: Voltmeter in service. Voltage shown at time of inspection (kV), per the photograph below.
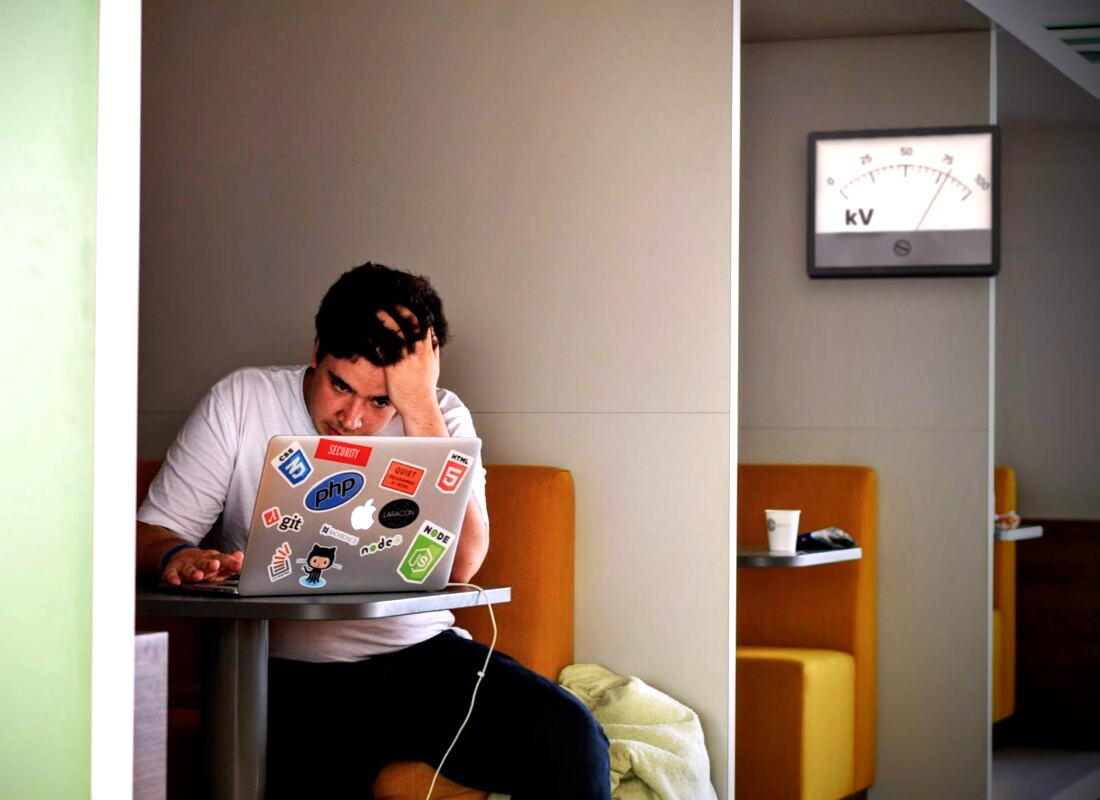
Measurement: 80 kV
